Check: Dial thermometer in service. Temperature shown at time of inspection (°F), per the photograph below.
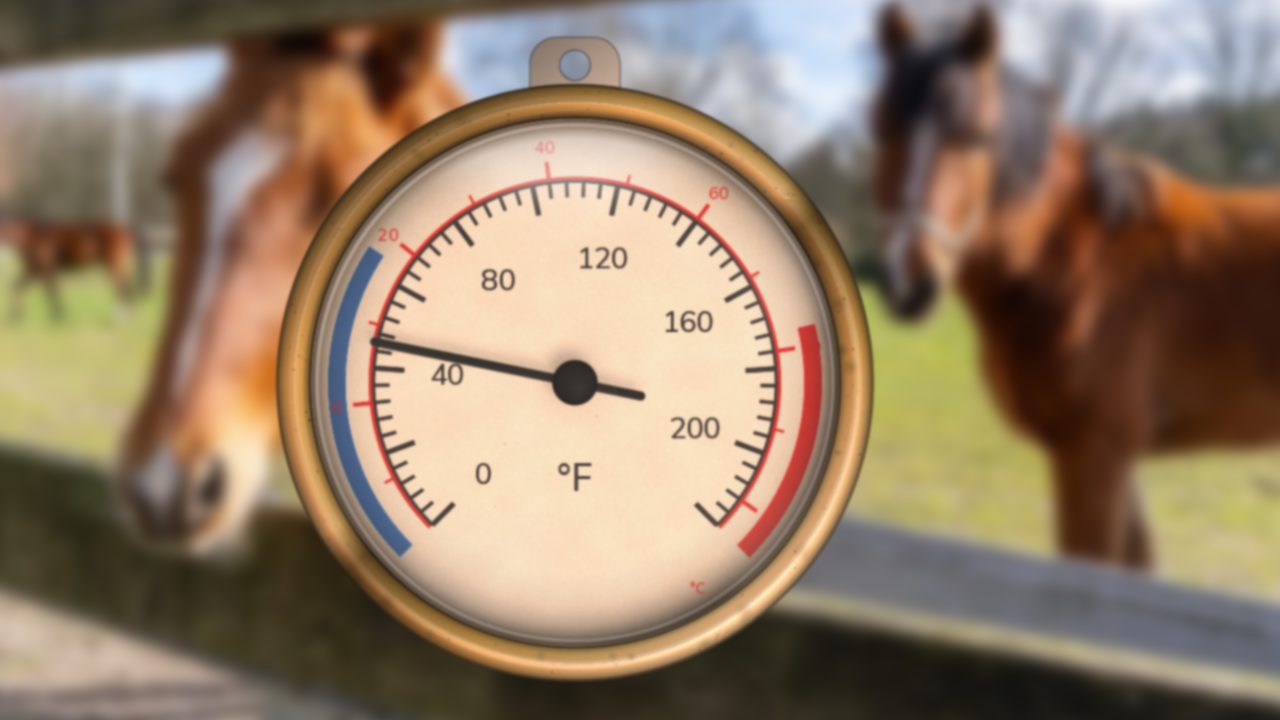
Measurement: 46 °F
